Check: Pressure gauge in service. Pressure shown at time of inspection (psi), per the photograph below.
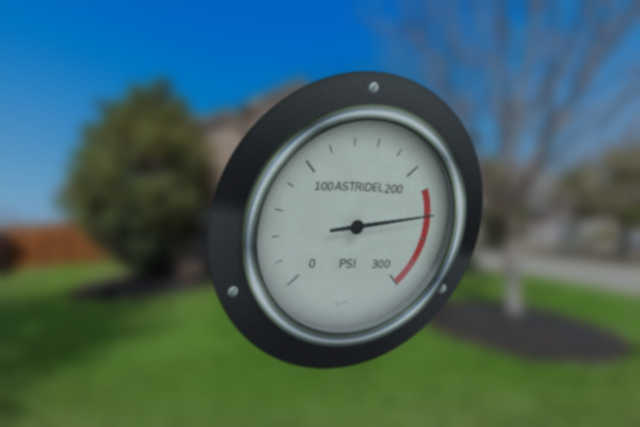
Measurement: 240 psi
